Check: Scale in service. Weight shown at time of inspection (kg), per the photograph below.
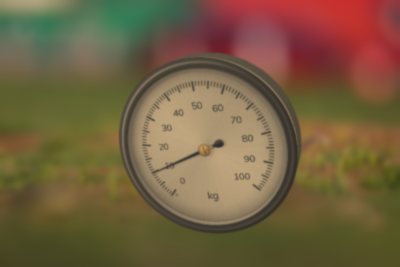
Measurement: 10 kg
